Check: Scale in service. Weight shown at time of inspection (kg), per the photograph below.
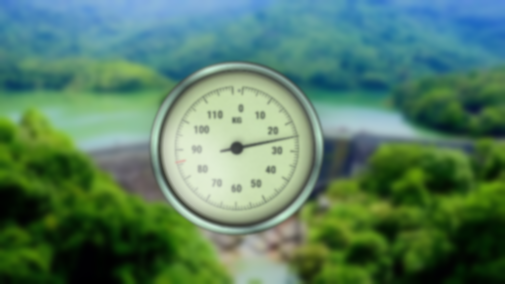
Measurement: 25 kg
